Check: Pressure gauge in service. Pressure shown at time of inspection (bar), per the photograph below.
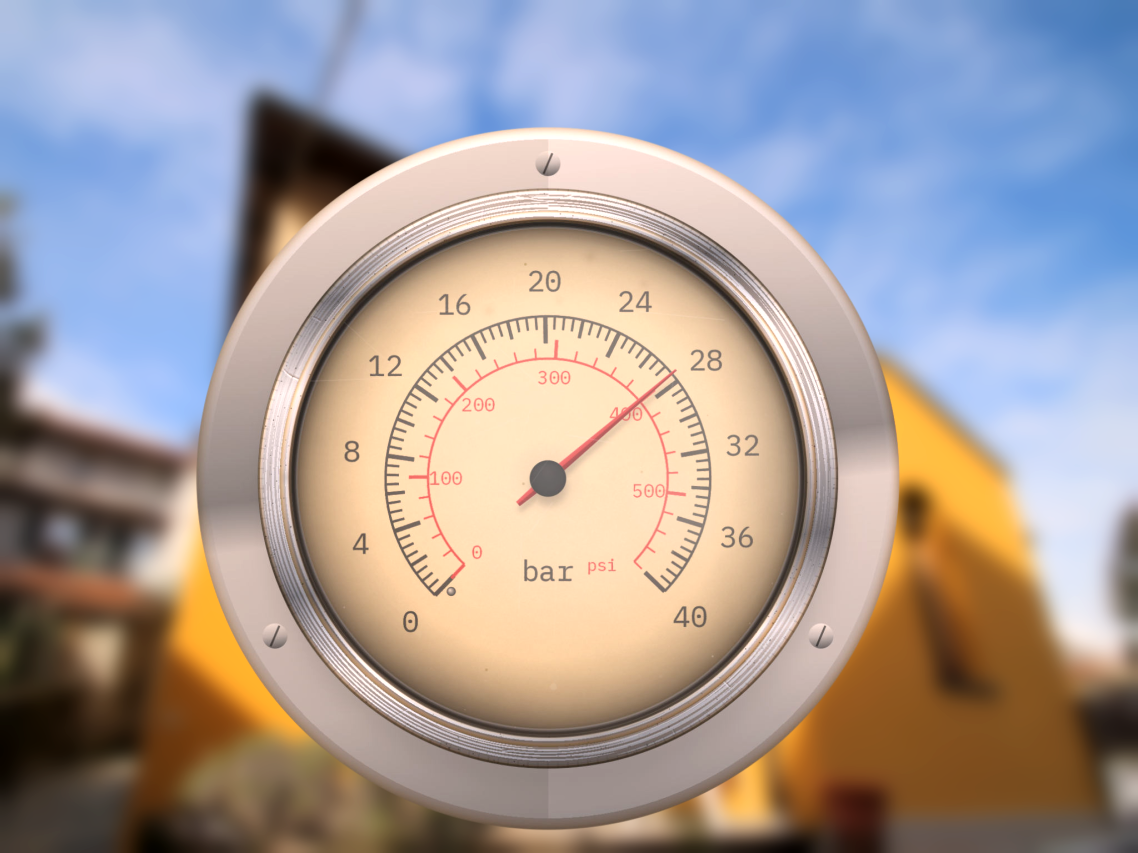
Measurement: 27.5 bar
